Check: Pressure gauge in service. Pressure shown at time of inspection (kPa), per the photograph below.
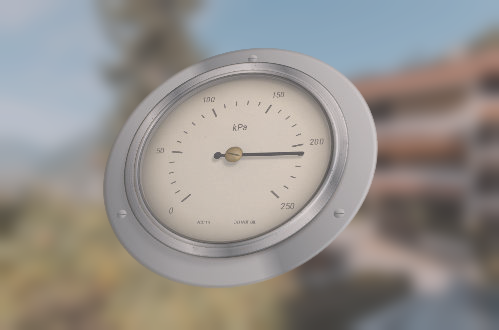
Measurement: 210 kPa
